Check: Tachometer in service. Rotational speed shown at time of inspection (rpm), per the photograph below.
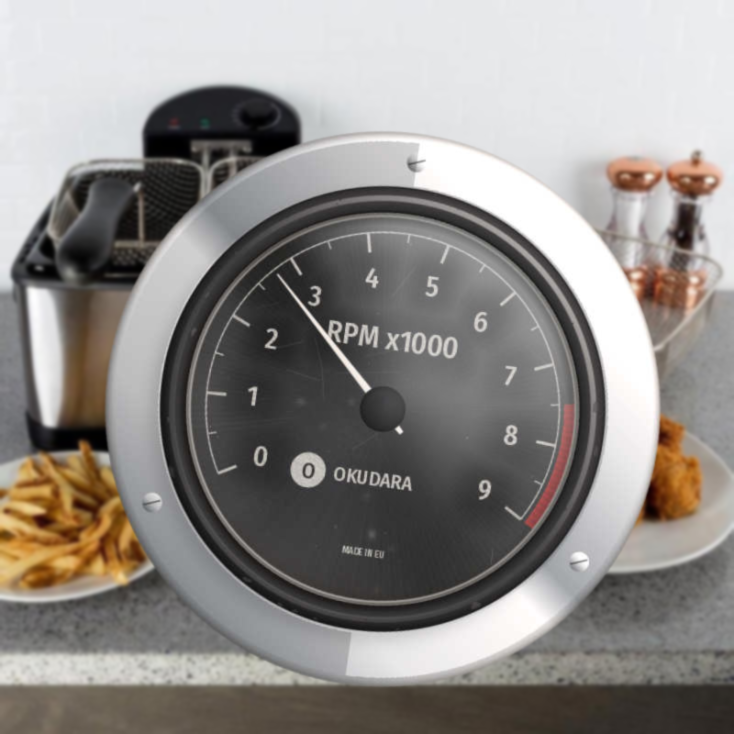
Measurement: 2750 rpm
